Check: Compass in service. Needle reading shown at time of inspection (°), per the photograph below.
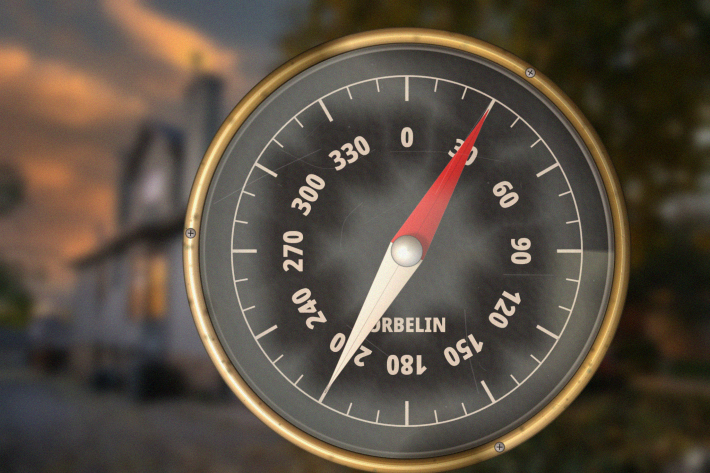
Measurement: 30 °
